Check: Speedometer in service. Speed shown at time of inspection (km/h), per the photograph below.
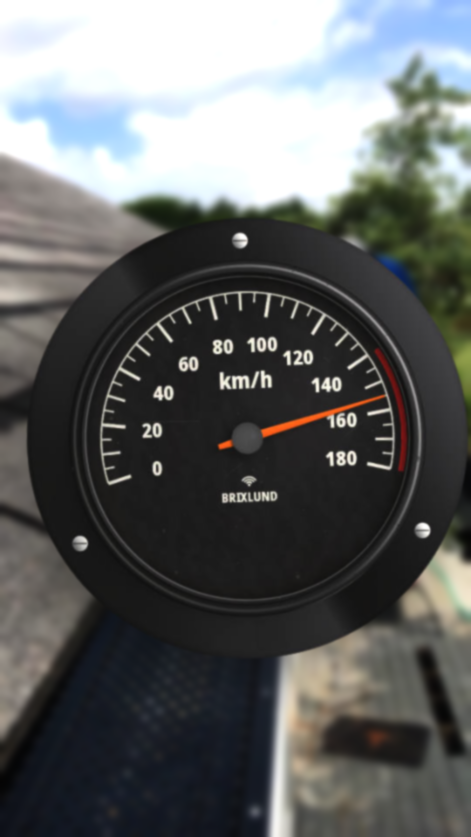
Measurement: 155 km/h
